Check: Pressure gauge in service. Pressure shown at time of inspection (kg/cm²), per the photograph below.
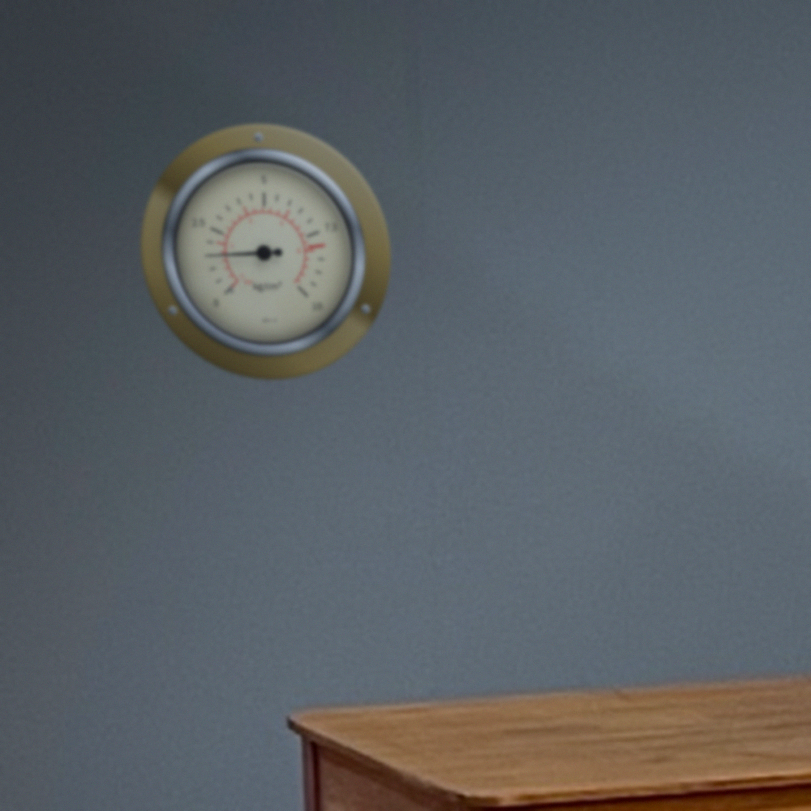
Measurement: 1.5 kg/cm²
